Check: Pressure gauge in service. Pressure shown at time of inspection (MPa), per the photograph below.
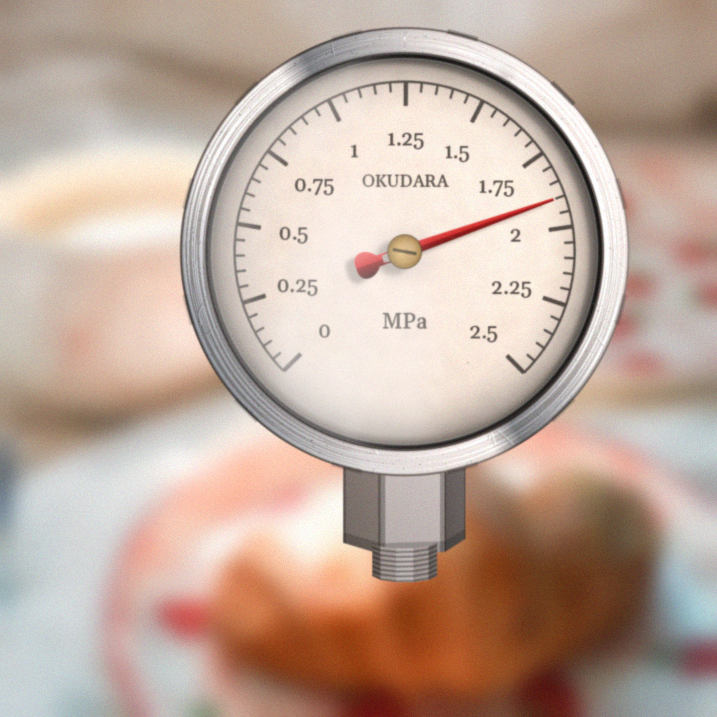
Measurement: 1.9 MPa
